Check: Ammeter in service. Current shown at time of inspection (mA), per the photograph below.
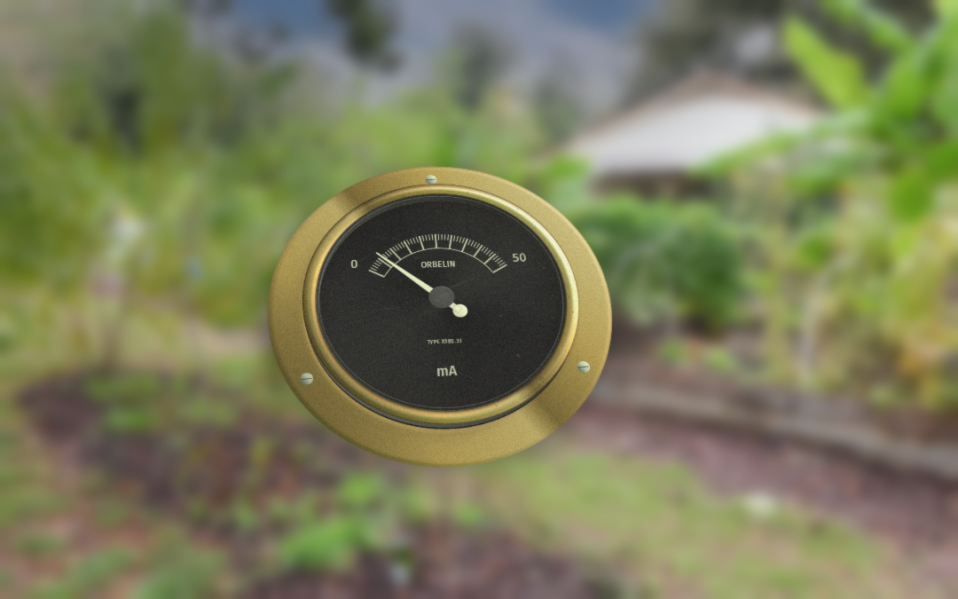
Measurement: 5 mA
